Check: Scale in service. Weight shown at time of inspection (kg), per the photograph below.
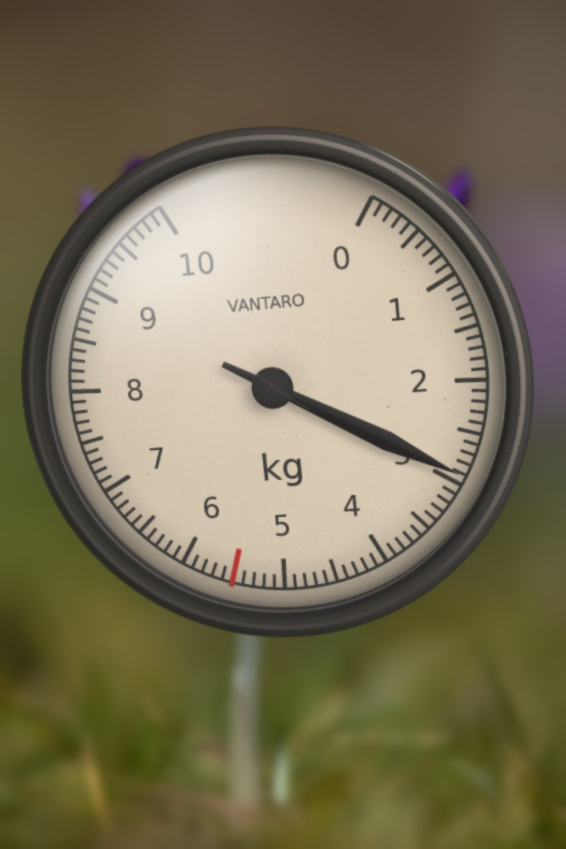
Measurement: 2.9 kg
